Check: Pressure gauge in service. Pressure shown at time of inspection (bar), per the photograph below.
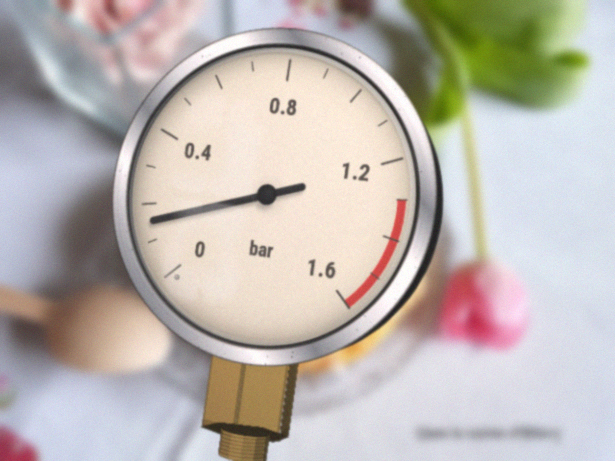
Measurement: 0.15 bar
